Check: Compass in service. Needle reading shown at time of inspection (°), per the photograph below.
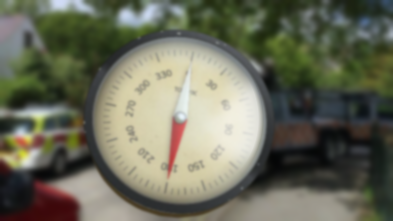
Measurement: 180 °
